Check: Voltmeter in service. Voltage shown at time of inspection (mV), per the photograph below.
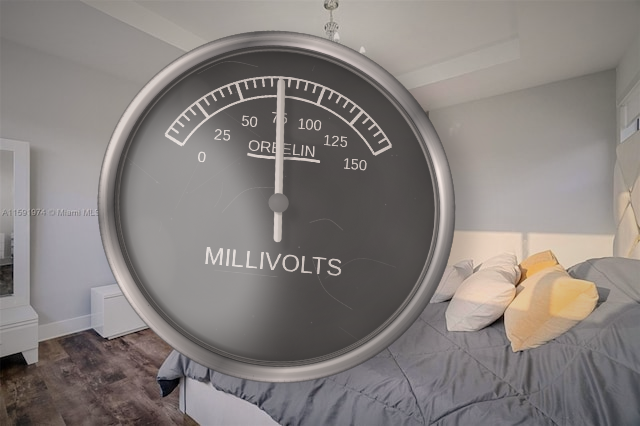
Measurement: 75 mV
